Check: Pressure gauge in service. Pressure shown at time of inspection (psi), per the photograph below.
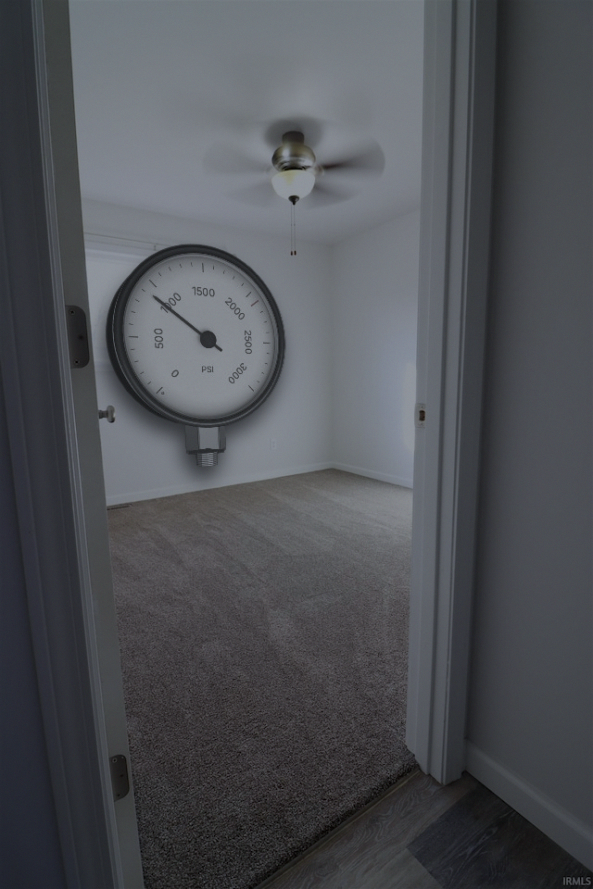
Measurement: 900 psi
